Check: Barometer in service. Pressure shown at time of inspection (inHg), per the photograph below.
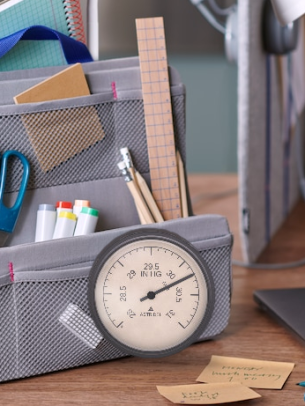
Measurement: 30.2 inHg
